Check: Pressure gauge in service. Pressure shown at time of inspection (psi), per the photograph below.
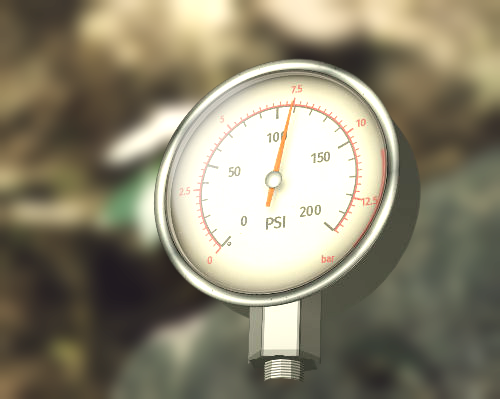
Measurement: 110 psi
